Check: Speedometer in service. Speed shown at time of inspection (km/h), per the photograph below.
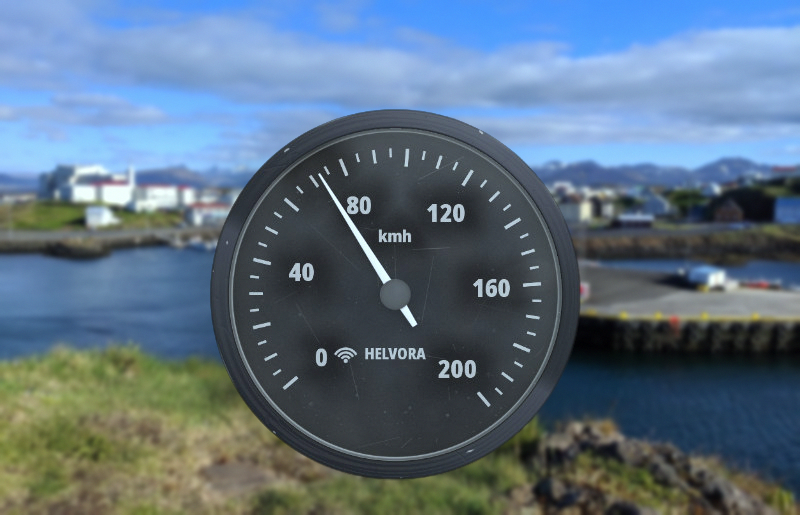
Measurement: 72.5 km/h
